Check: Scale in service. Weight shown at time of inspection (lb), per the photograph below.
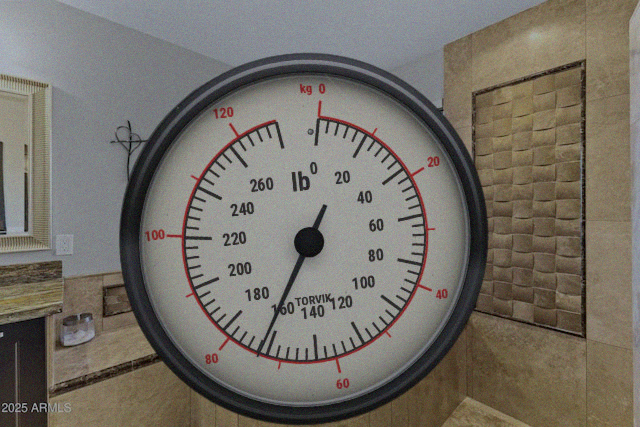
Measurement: 164 lb
